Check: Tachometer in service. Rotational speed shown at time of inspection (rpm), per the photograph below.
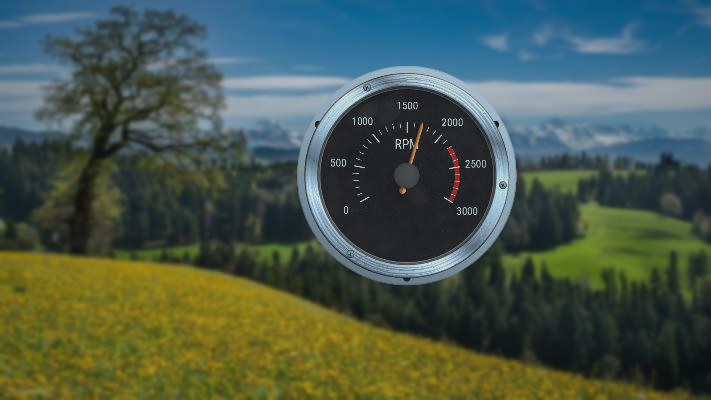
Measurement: 1700 rpm
